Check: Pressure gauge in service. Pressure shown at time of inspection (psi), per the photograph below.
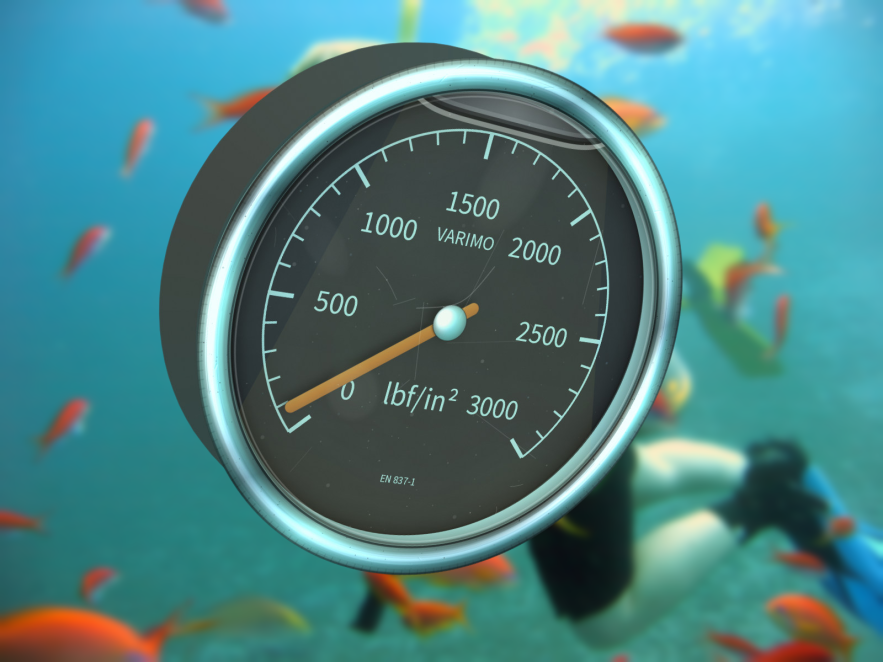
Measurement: 100 psi
